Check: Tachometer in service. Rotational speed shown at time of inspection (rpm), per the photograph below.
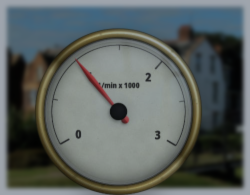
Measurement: 1000 rpm
